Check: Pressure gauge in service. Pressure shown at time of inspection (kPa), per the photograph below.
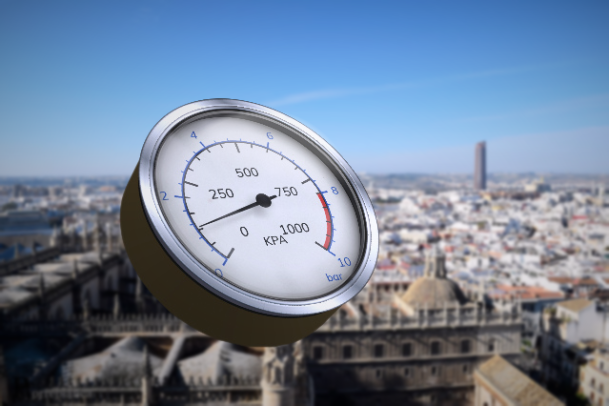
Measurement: 100 kPa
